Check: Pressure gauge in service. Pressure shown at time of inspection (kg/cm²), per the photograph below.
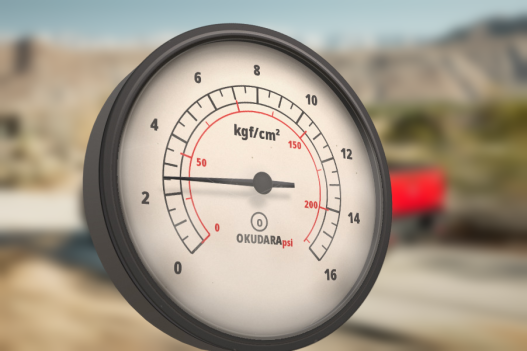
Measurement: 2.5 kg/cm²
